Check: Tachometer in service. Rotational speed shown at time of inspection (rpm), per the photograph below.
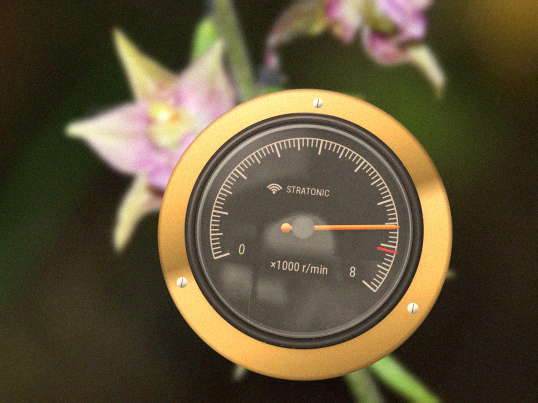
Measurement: 6600 rpm
